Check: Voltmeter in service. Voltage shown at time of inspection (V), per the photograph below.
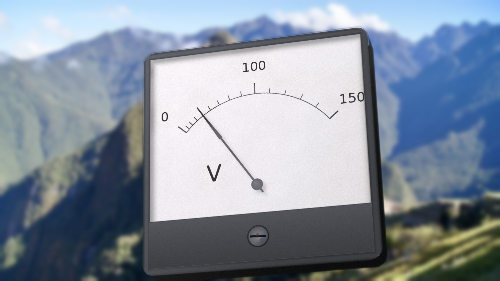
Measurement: 50 V
